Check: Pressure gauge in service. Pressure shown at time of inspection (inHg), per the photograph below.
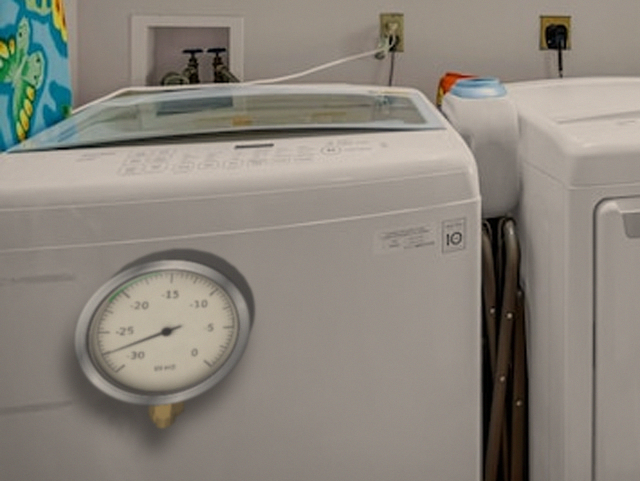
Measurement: -27.5 inHg
